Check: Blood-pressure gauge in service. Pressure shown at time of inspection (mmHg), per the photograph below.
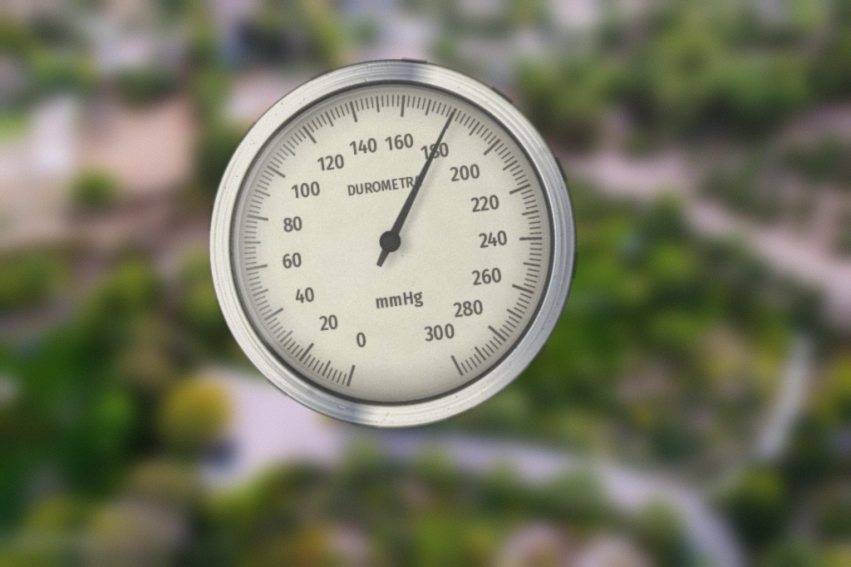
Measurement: 180 mmHg
